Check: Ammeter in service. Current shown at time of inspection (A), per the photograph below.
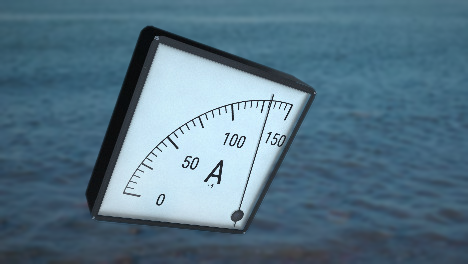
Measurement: 130 A
